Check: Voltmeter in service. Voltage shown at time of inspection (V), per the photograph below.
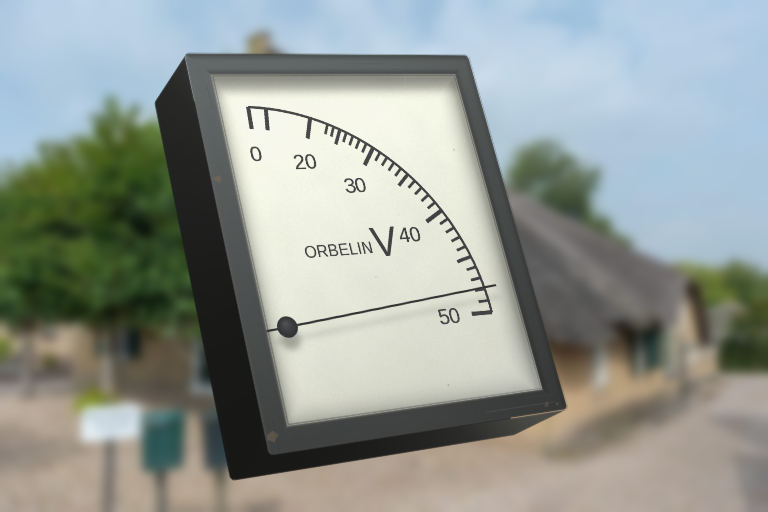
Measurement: 48 V
